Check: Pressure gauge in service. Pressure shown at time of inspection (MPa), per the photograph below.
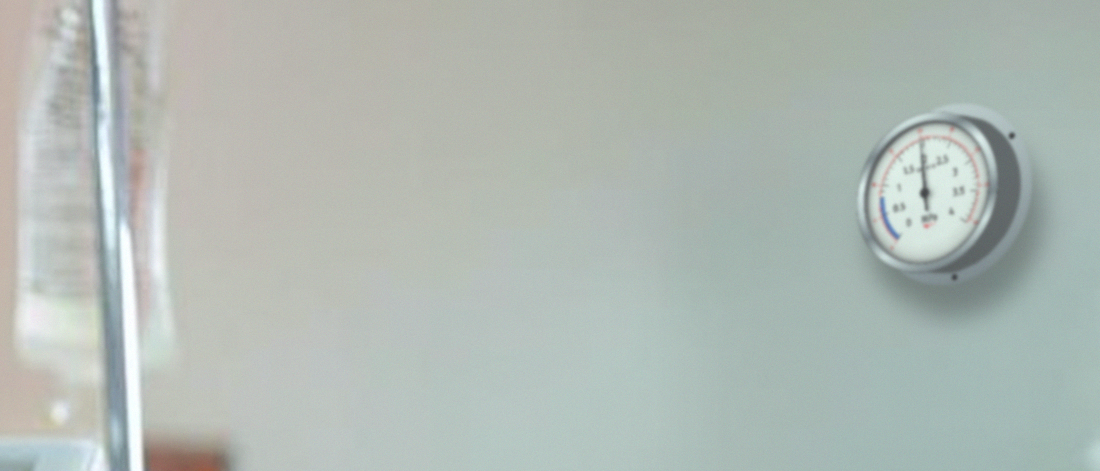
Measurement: 2 MPa
